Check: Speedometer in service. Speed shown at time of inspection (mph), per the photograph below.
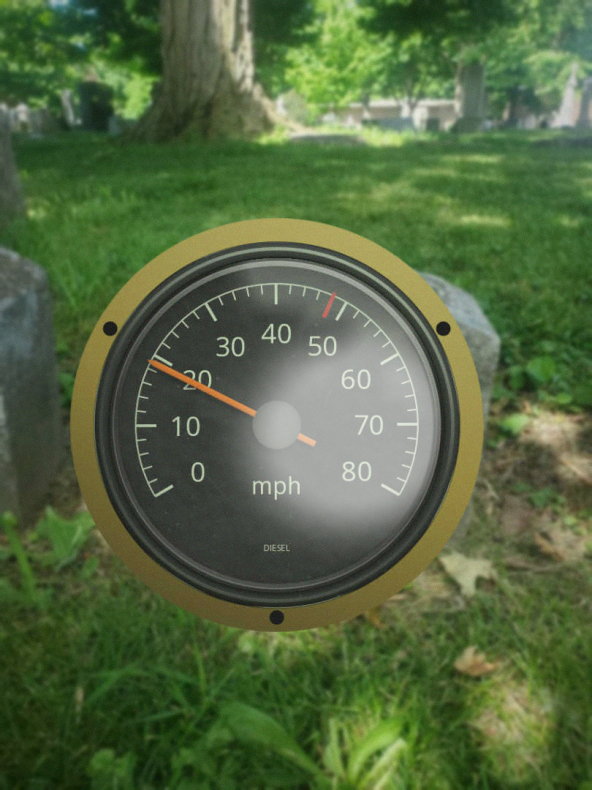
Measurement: 19 mph
